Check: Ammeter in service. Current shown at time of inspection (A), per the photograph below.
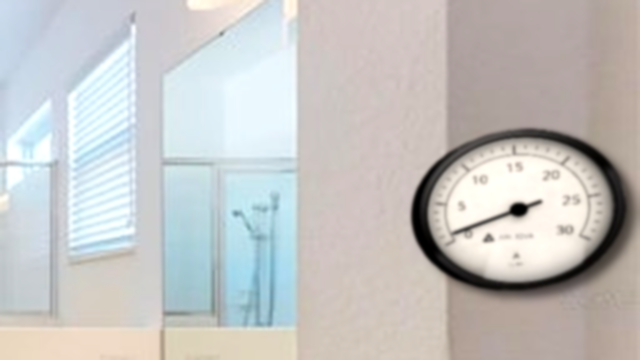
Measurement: 1 A
